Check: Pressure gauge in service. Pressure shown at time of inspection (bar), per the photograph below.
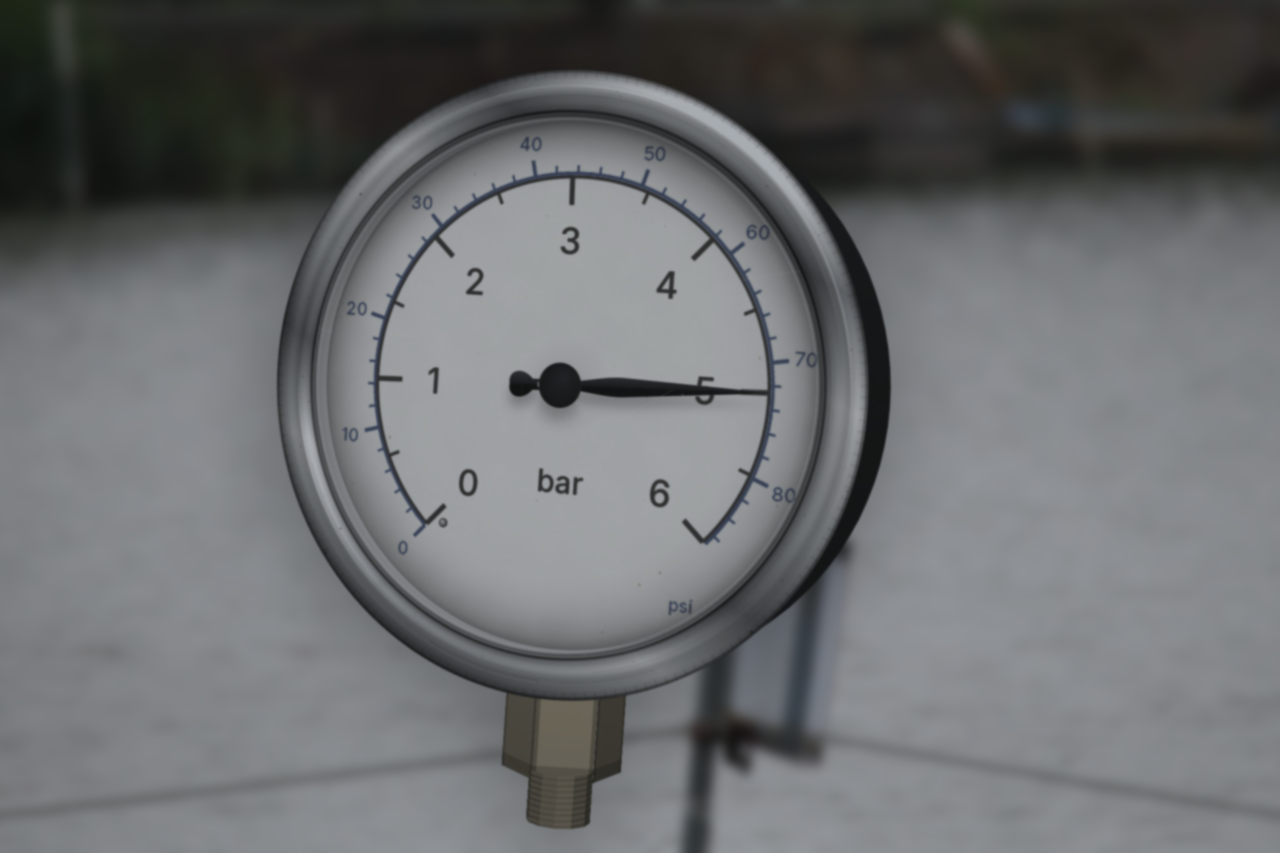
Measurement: 5 bar
